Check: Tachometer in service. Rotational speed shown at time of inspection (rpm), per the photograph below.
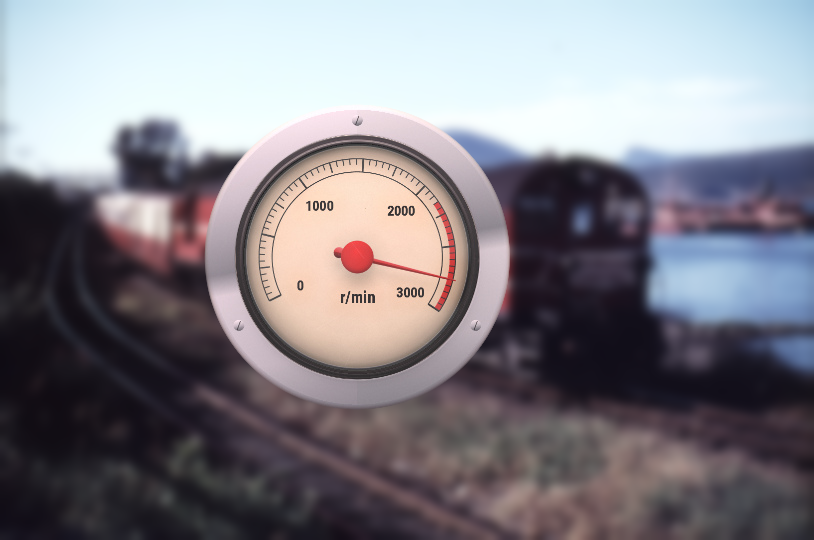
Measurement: 2750 rpm
